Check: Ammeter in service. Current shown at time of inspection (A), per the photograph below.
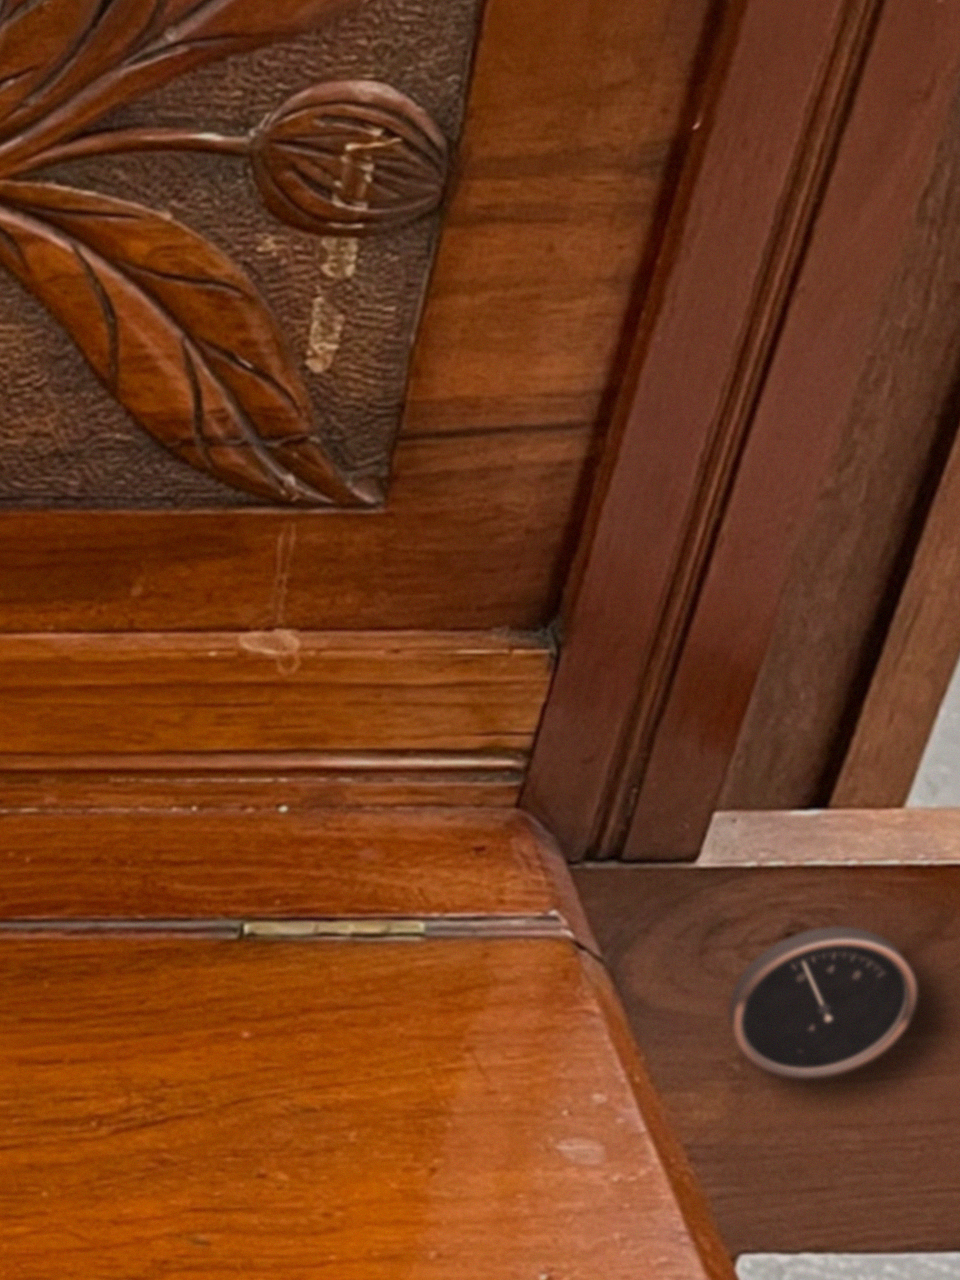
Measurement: 1 A
